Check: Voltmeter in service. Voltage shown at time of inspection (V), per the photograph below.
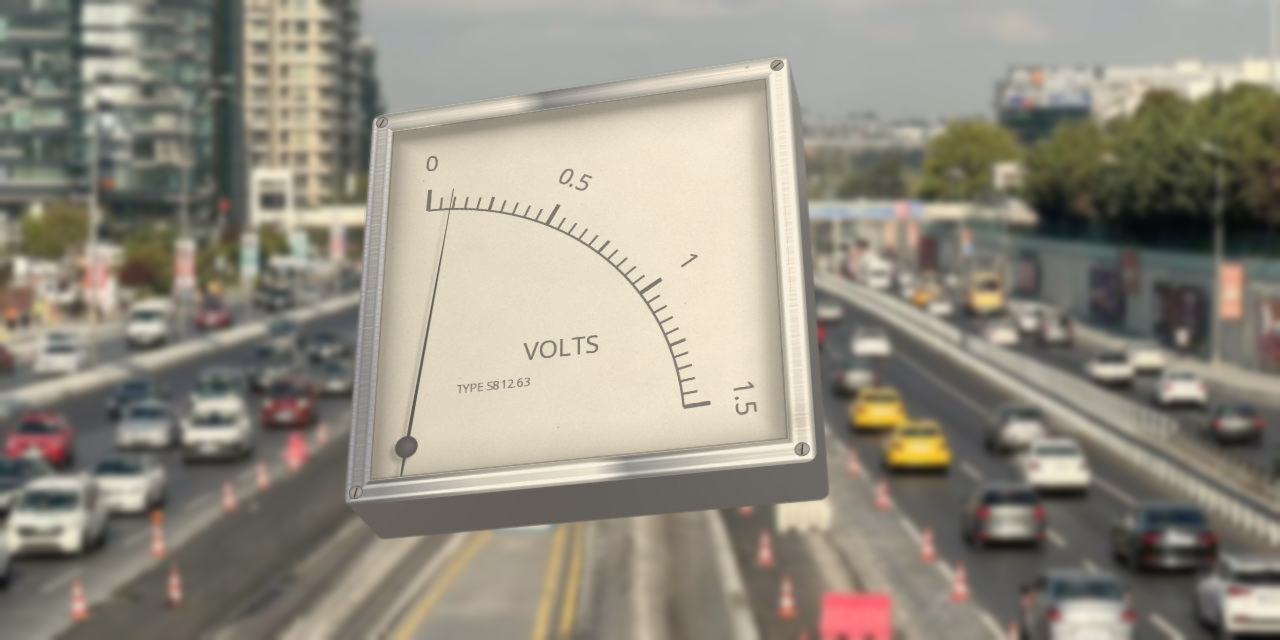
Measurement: 0.1 V
